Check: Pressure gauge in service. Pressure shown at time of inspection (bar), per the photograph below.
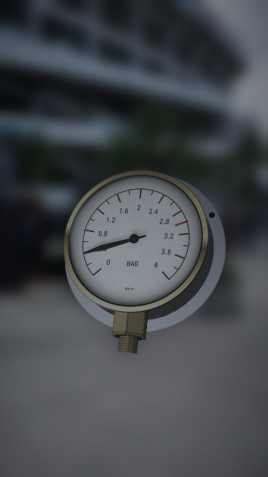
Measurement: 0.4 bar
